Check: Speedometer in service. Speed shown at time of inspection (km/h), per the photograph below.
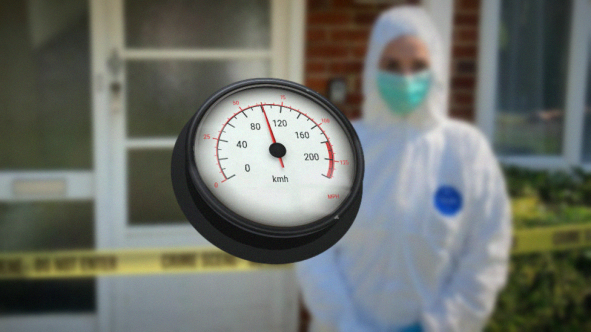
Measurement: 100 km/h
